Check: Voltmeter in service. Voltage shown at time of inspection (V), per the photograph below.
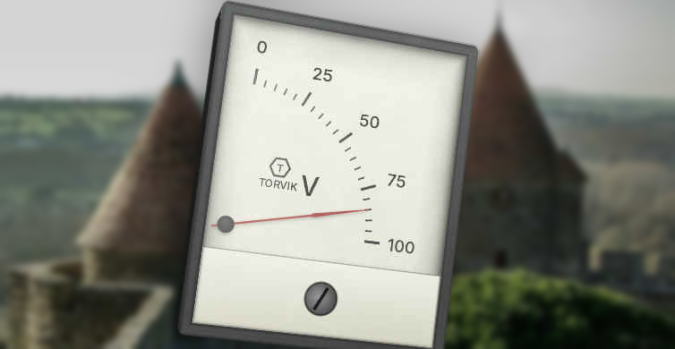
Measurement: 85 V
